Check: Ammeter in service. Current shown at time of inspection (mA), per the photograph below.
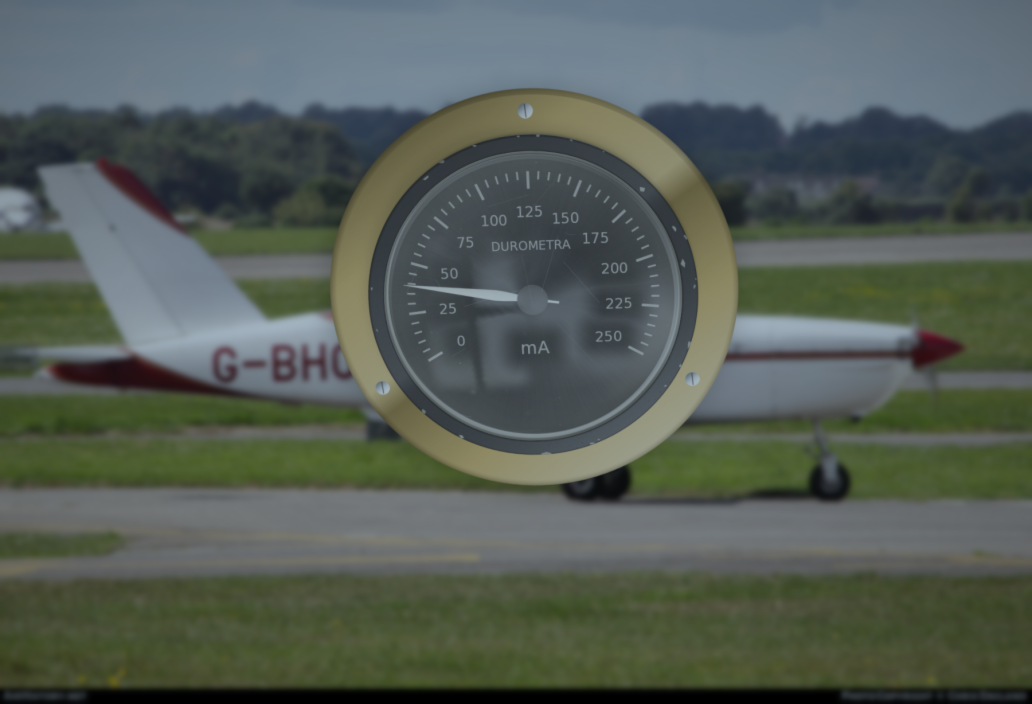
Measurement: 40 mA
